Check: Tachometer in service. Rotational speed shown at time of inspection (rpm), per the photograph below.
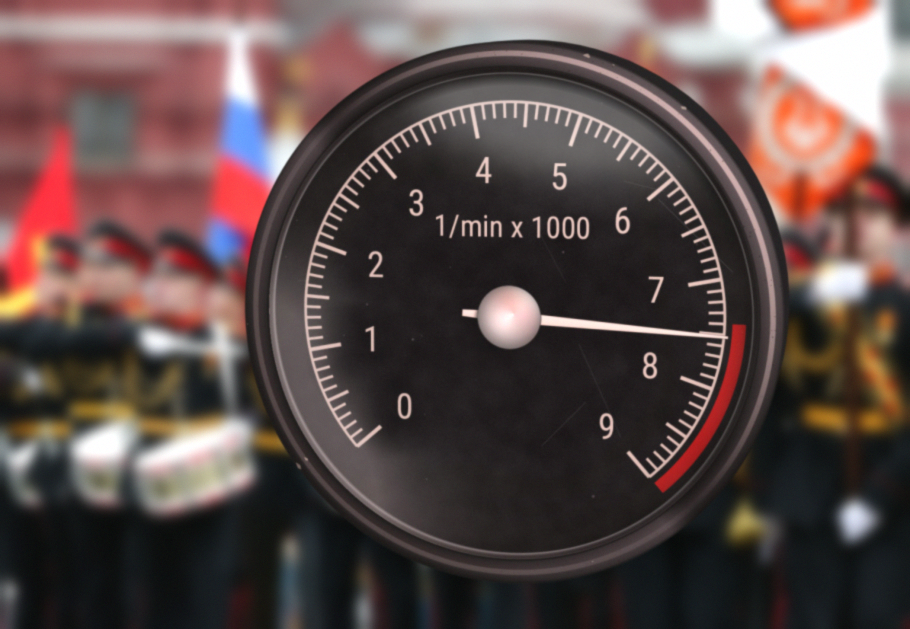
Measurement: 7500 rpm
